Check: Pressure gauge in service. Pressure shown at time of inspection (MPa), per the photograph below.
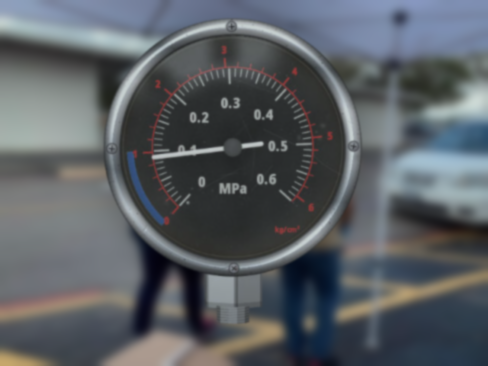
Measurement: 0.09 MPa
